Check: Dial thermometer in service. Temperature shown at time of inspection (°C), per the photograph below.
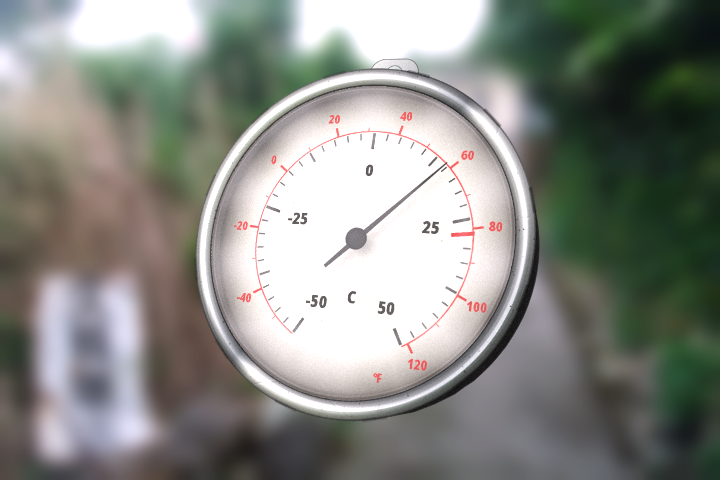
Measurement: 15 °C
